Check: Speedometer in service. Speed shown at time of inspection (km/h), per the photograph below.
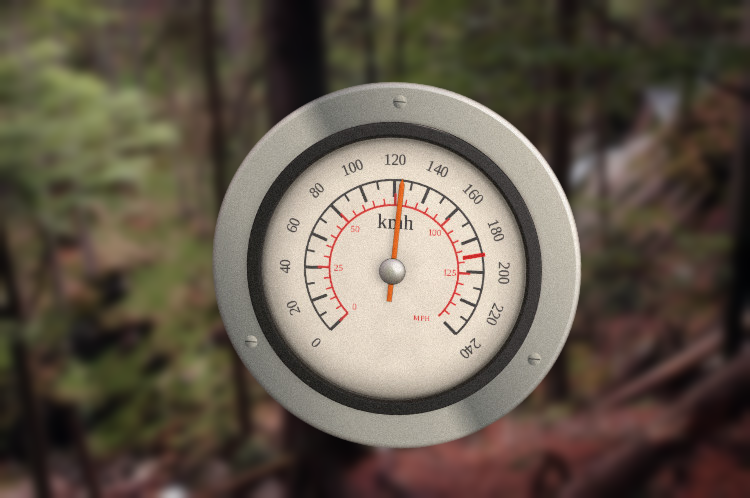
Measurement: 125 km/h
